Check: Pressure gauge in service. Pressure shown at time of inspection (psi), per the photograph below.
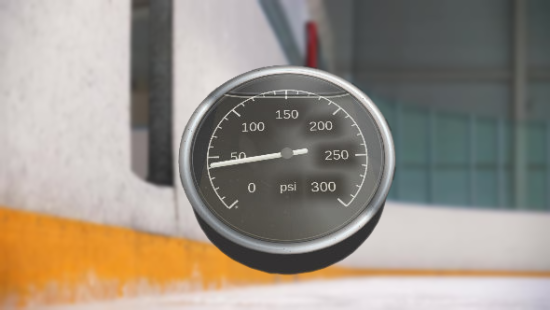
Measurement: 40 psi
